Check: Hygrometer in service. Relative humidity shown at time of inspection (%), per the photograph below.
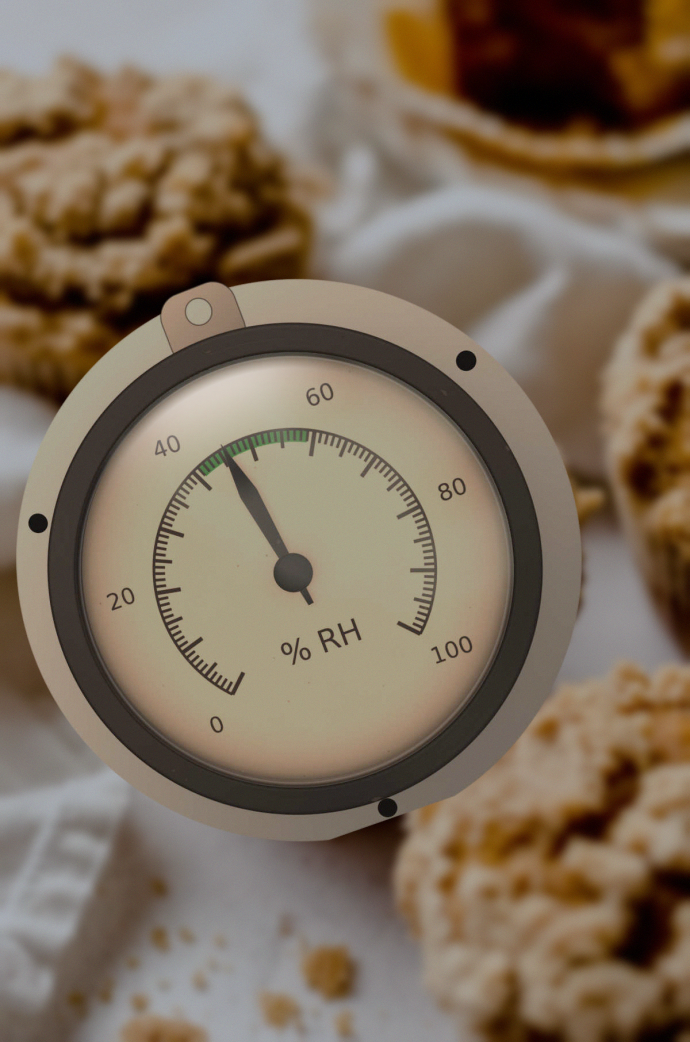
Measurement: 46 %
